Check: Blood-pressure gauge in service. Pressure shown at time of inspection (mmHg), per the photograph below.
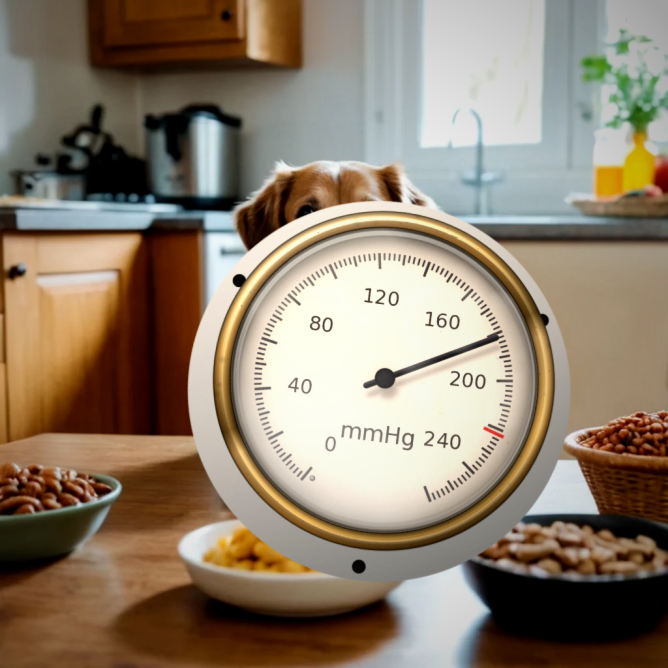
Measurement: 182 mmHg
